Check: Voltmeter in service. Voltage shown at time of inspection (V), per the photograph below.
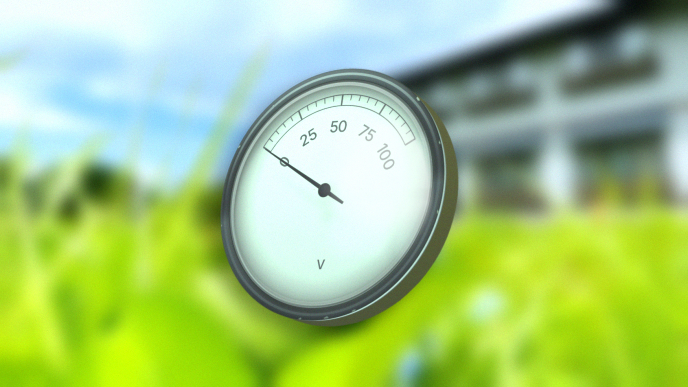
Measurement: 0 V
